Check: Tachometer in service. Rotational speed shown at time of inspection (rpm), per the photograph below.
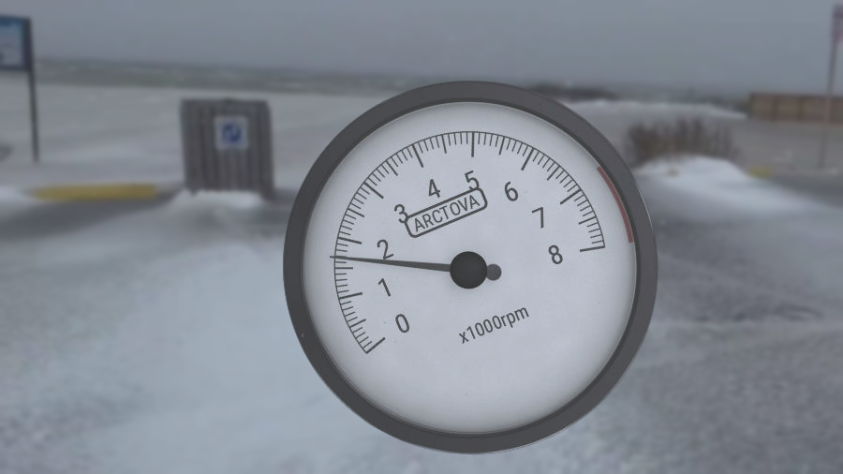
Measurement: 1700 rpm
